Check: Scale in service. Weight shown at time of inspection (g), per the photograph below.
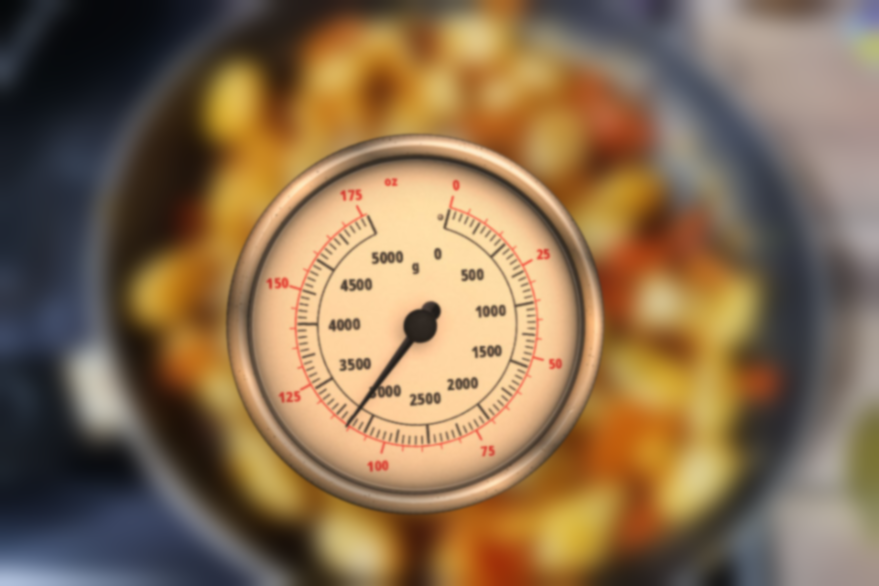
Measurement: 3150 g
